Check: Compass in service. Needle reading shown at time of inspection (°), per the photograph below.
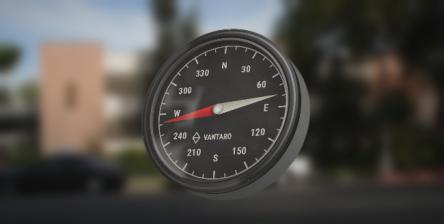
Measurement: 260 °
